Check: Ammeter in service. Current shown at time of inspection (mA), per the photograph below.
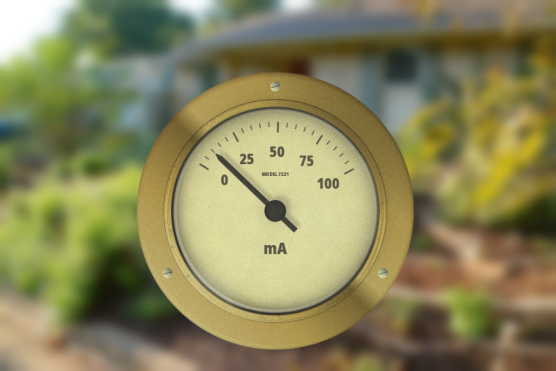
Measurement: 10 mA
